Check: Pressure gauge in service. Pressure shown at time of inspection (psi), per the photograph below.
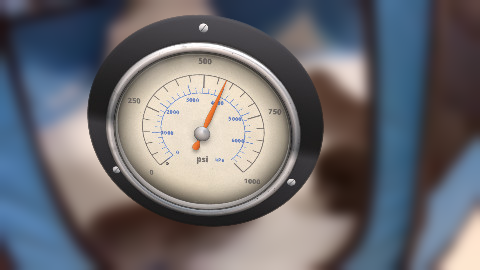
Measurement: 575 psi
